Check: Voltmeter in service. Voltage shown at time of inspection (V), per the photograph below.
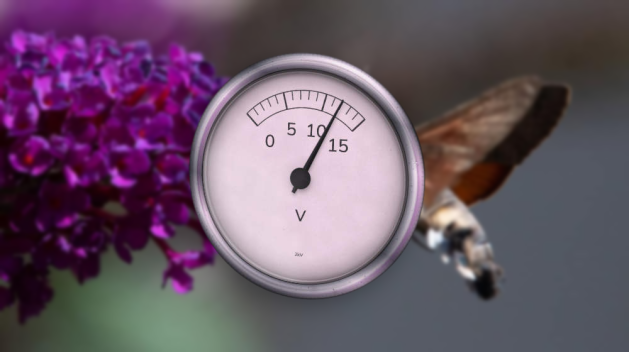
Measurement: 12 V
